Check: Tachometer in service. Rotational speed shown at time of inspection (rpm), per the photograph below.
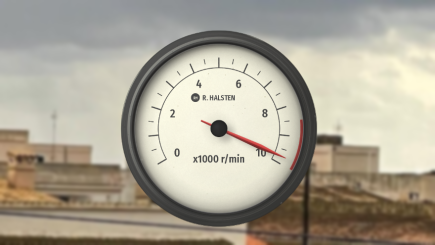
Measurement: 9750 rpm
